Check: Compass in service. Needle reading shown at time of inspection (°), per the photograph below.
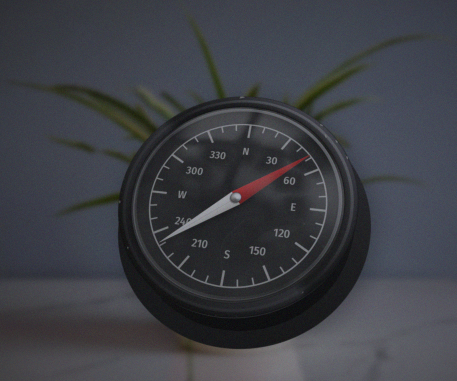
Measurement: 50 °
